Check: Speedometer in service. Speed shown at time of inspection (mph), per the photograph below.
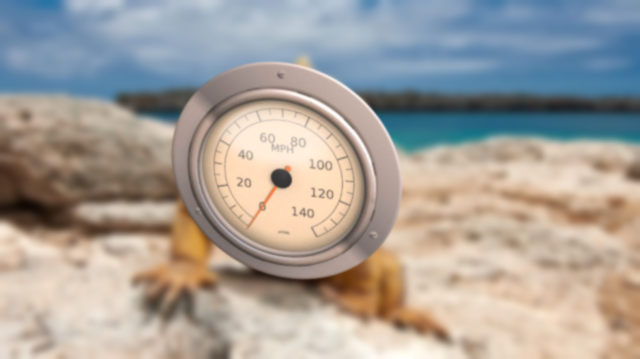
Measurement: 0 mph
